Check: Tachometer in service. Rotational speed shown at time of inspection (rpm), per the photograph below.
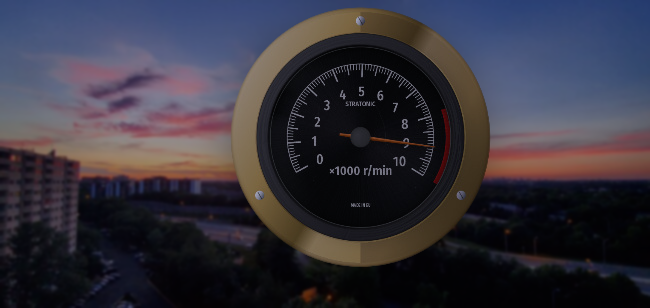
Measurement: 9000 rpm
